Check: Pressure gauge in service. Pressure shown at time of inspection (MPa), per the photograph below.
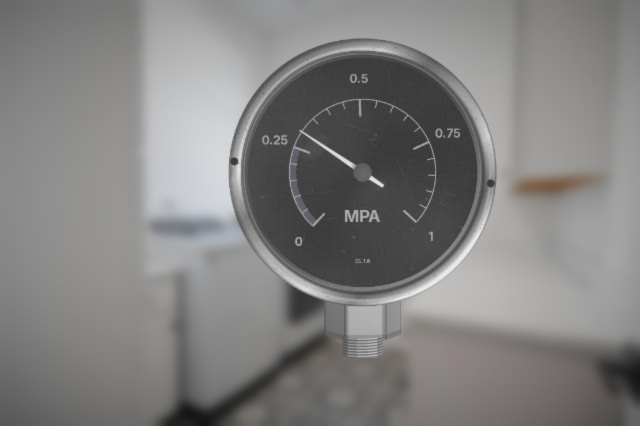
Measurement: 0.3 MPa
